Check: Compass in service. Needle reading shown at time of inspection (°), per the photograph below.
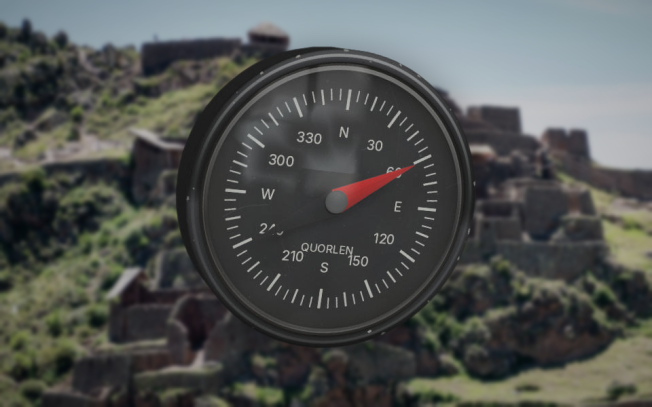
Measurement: 60 °
